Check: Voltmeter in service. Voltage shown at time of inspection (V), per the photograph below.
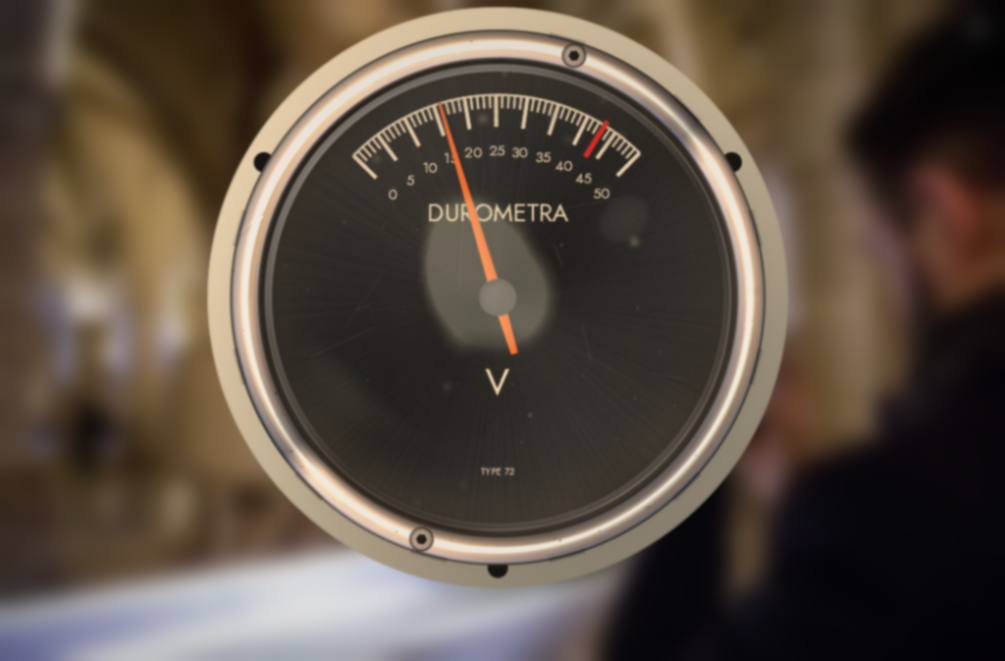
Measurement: 16 V
